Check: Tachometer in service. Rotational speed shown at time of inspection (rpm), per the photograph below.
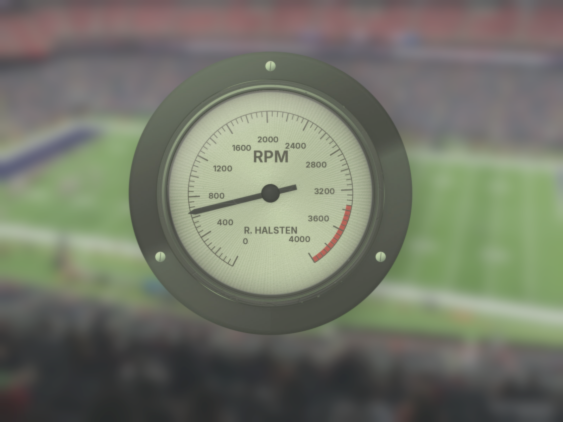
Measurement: 650 rpm
